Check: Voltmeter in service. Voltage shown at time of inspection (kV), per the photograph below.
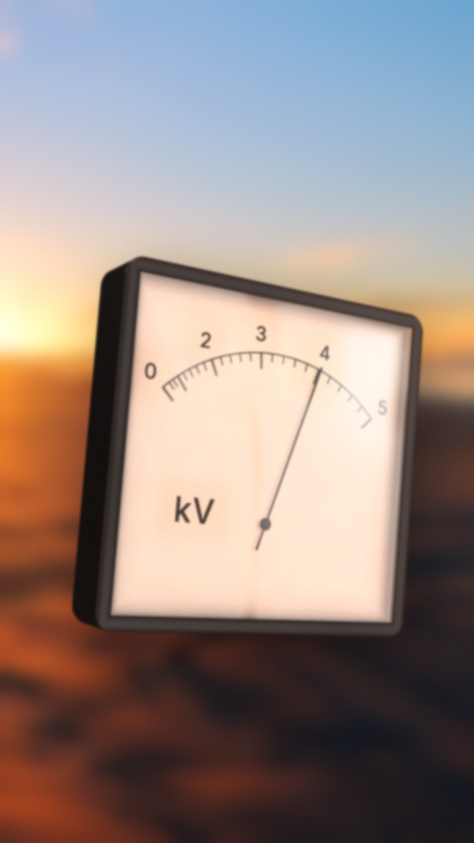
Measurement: 4 kV
